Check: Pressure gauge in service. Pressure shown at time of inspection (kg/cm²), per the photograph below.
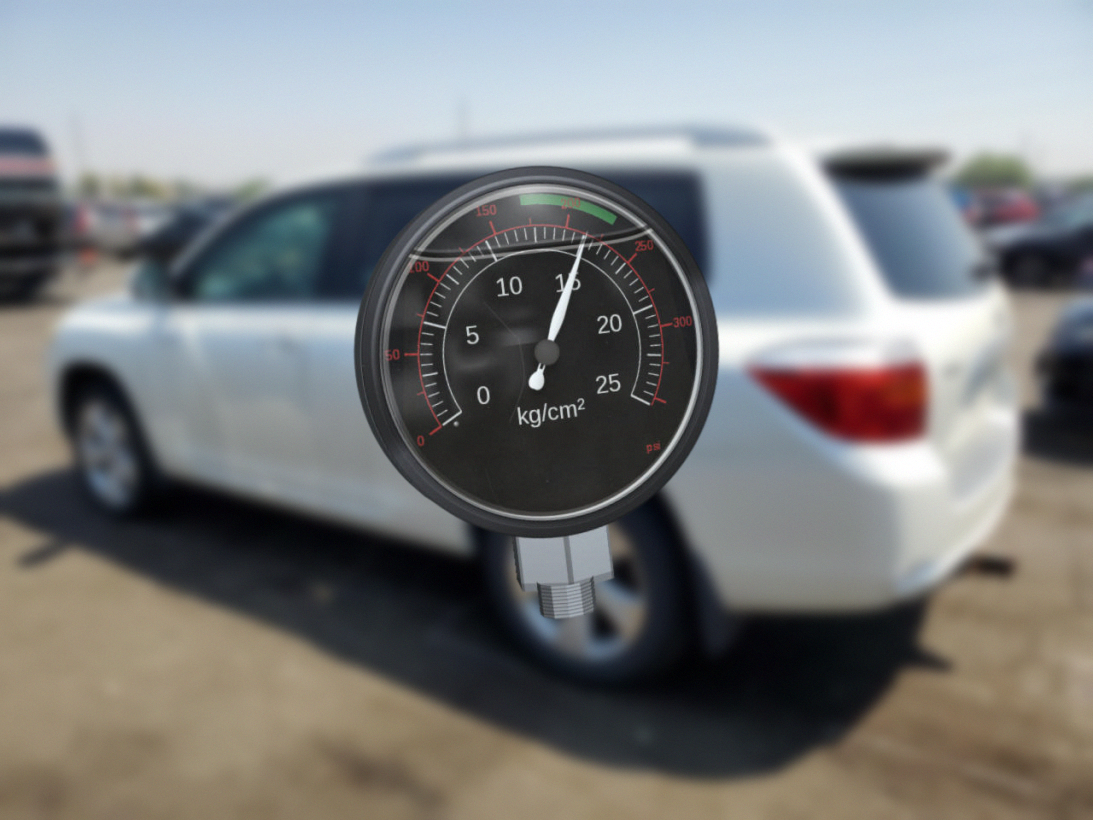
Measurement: 15 kg/cm²
